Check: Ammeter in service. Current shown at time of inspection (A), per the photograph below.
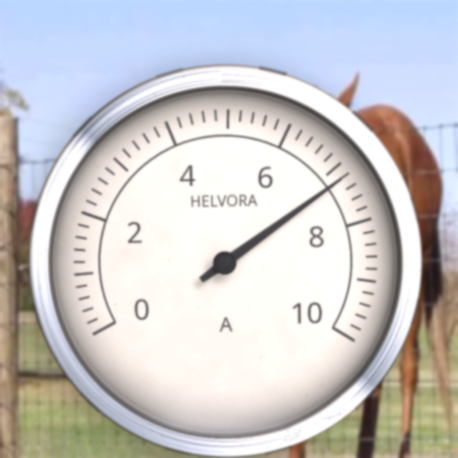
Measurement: 7.2 A
